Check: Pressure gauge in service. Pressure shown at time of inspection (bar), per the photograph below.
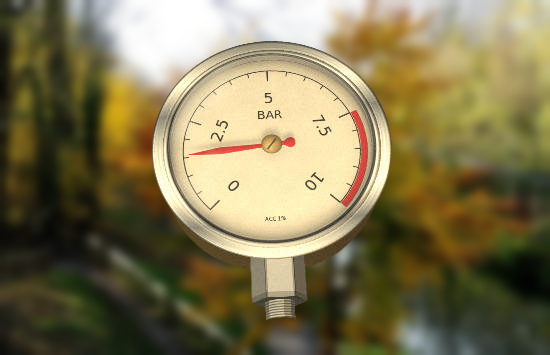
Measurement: 1.5 bar
